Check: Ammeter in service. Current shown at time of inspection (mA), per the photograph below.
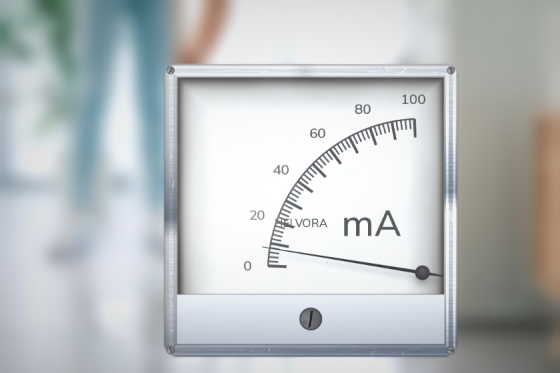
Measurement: 8 mA
